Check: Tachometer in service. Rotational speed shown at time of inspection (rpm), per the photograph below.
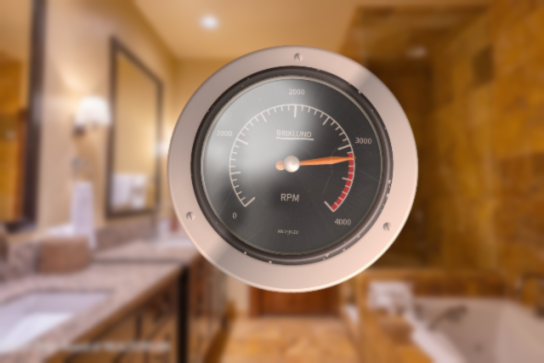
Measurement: 3200 rpm
